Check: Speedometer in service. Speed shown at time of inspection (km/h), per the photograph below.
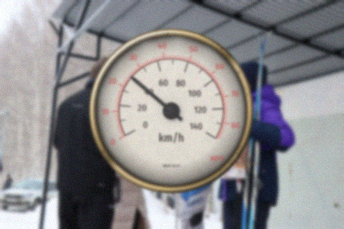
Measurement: 40 km/h
